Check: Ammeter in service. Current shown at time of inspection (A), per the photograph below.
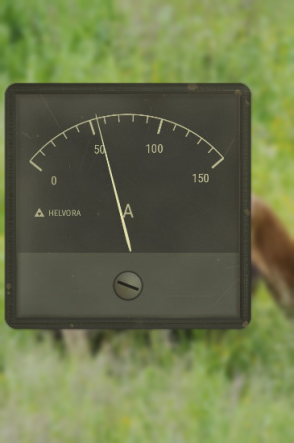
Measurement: 55 A
